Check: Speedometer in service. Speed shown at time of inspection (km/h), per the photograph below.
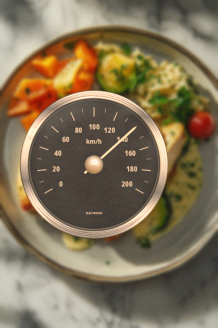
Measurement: 140 km/h
